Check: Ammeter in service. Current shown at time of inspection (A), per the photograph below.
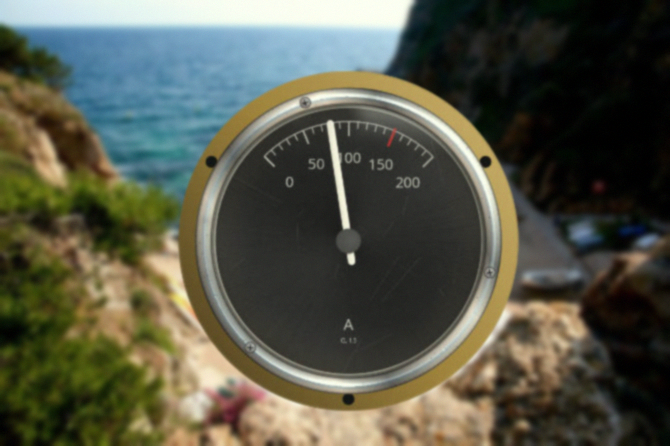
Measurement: 80 A
